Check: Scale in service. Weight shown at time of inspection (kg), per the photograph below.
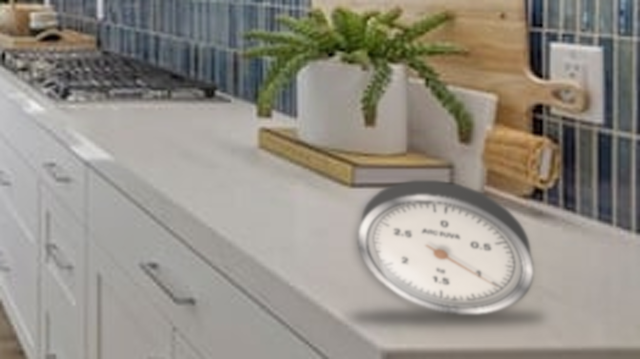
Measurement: 1 kg
